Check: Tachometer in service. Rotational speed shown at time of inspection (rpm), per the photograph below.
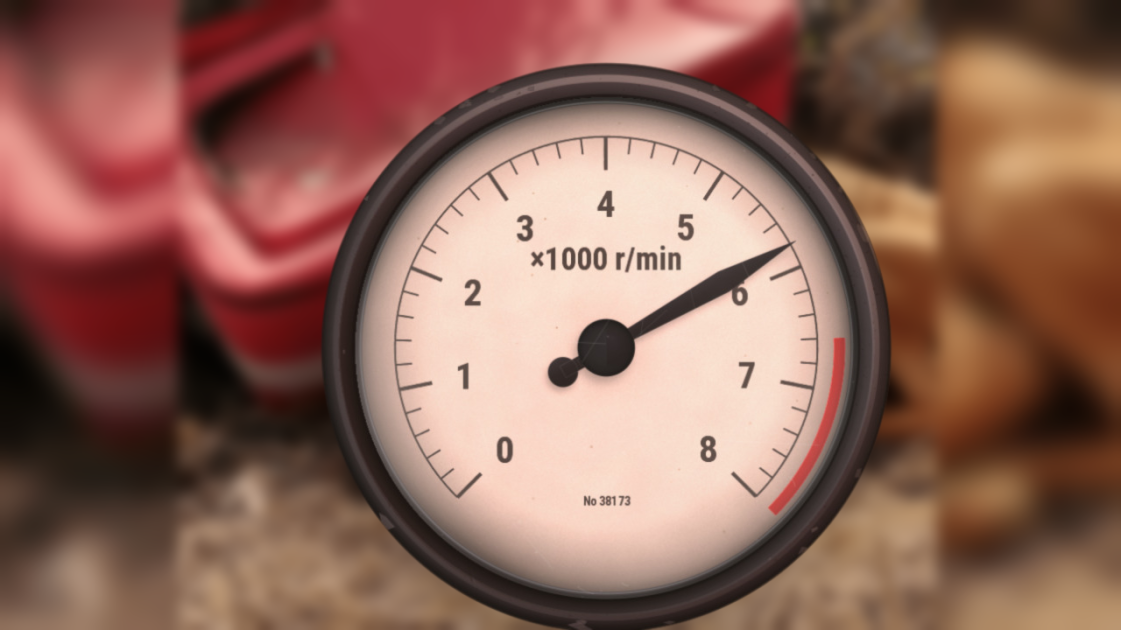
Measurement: 5800 rpm
